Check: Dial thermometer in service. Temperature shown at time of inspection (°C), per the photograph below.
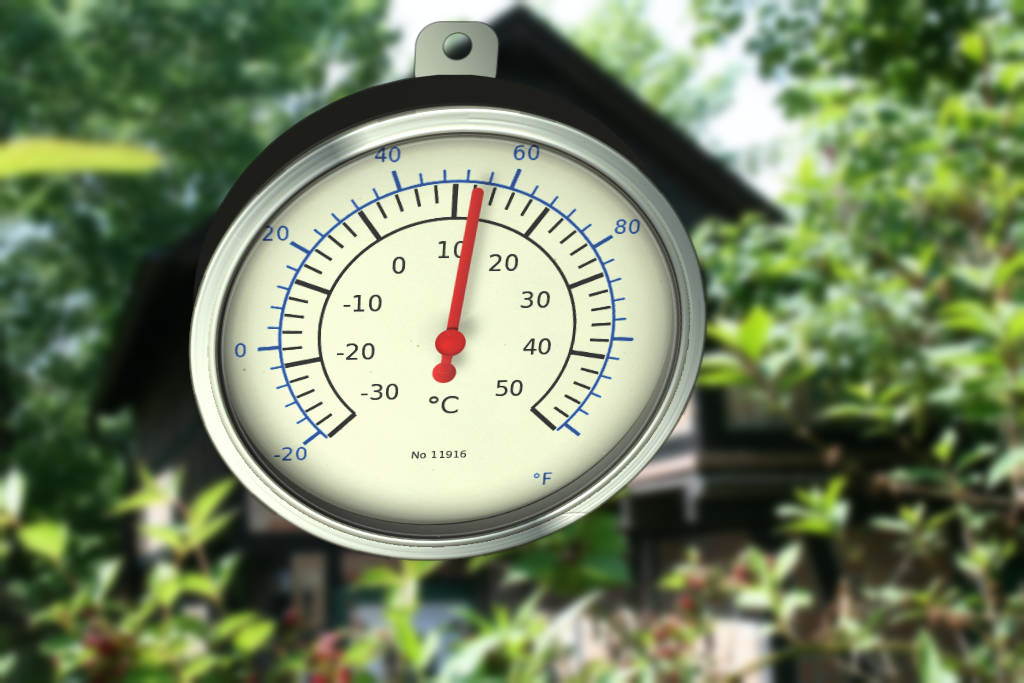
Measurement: 12 °C
